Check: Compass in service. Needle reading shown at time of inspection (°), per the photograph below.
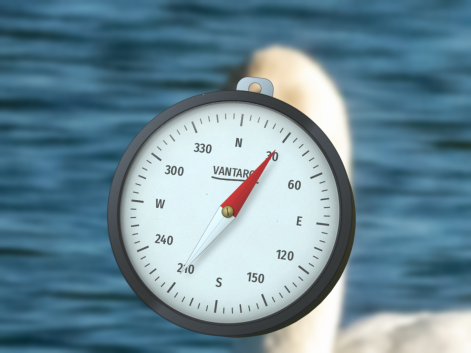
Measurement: 30 °
